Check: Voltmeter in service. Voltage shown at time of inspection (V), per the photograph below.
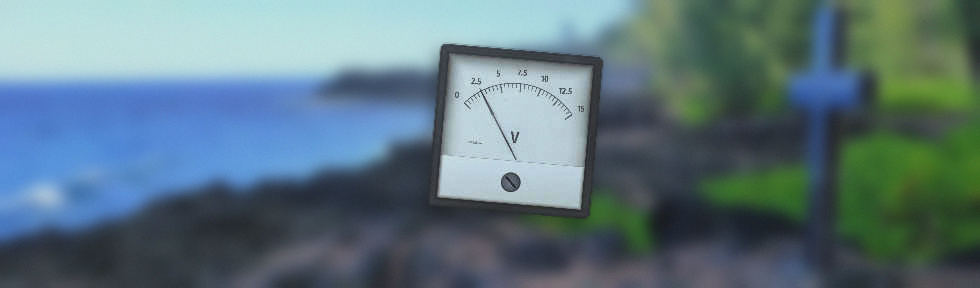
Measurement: 2.5 V
